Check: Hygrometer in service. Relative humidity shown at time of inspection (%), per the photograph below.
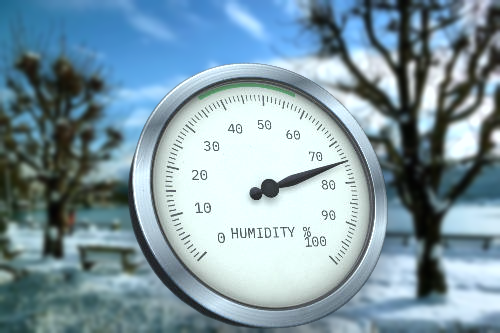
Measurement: 75 %
